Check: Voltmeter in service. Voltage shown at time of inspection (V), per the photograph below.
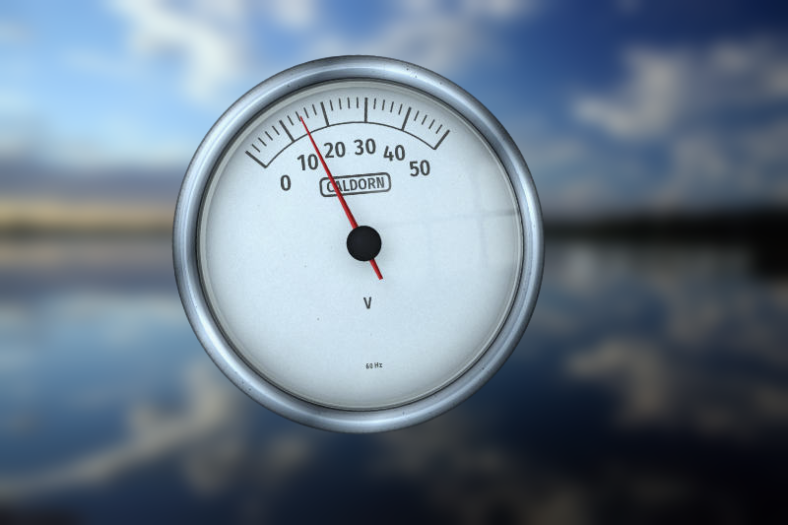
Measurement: 14 V
